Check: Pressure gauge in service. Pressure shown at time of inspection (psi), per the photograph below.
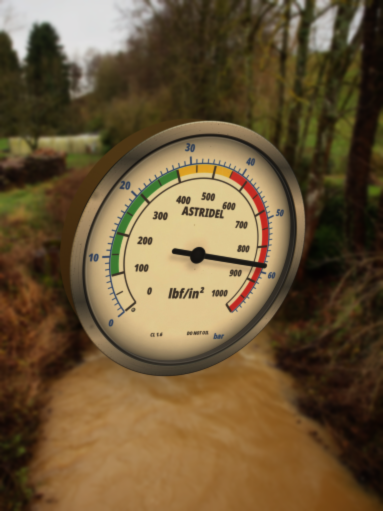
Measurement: 850 psi
